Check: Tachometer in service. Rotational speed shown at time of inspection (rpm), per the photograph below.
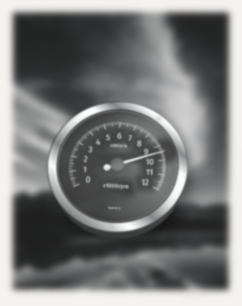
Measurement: 9500 rpm
